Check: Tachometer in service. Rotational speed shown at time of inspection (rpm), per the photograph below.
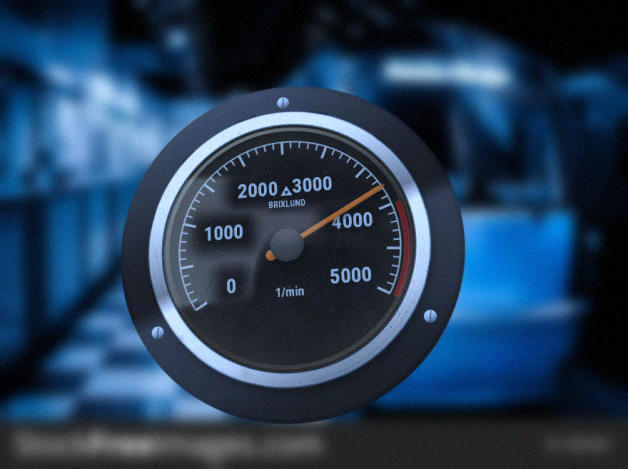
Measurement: 3800 rpm
